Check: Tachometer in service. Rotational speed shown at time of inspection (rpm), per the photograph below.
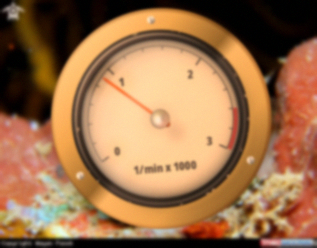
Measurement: 900 rpm
